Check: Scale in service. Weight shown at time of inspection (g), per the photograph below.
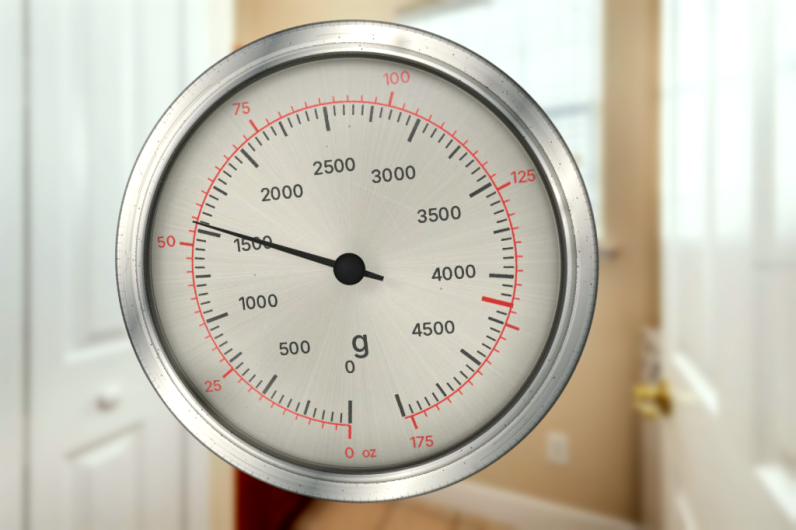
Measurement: 1550 g
